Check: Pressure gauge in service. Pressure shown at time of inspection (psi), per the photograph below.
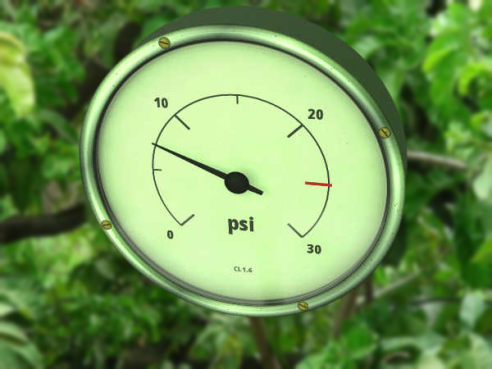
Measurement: 7.5 psi
